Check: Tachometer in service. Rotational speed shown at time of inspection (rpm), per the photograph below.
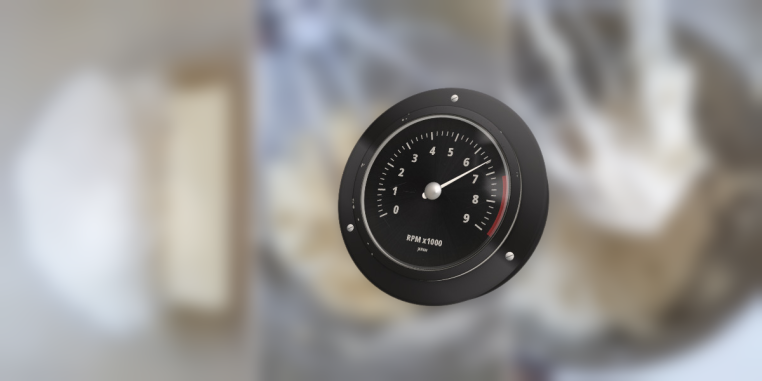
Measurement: 6600 rpm
